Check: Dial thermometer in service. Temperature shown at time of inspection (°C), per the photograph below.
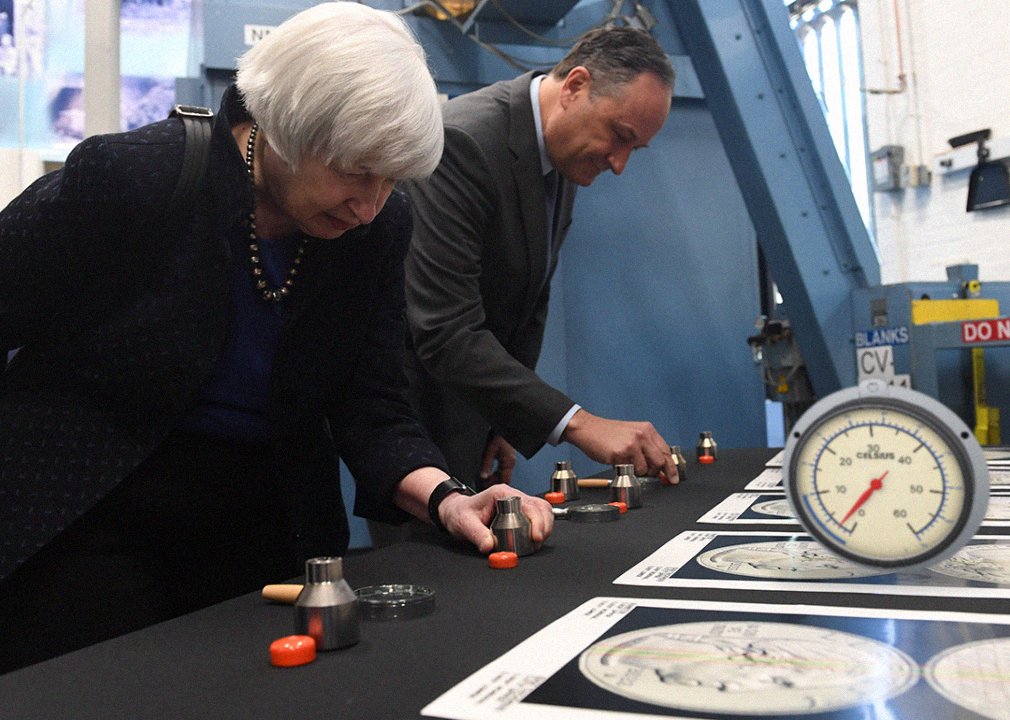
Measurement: 2.5 °C
